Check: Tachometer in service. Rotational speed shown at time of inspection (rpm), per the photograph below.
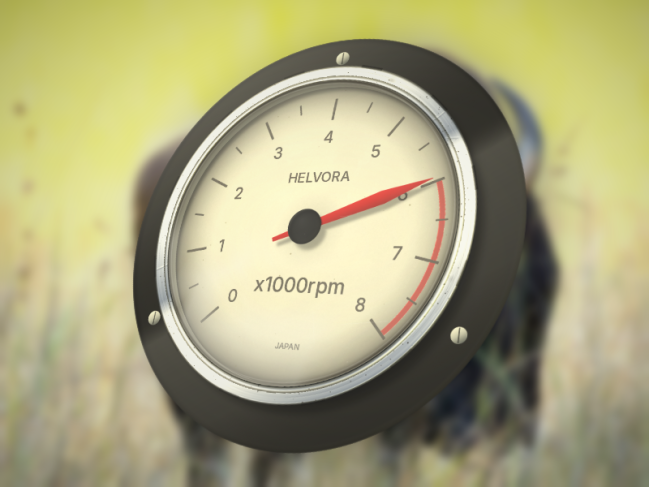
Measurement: 6000 rpm
